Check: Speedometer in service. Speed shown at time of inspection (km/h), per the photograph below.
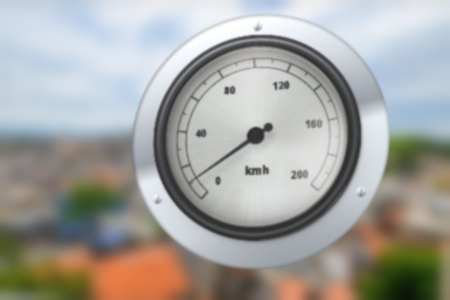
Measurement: 10 km/h
